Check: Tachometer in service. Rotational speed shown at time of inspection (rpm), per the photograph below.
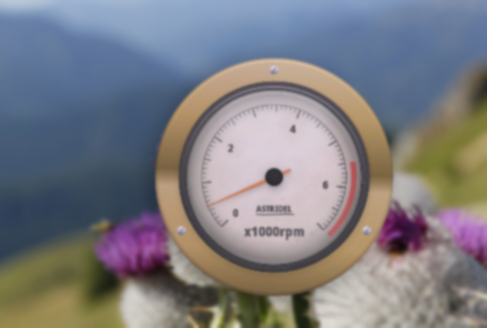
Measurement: 500 rpm
